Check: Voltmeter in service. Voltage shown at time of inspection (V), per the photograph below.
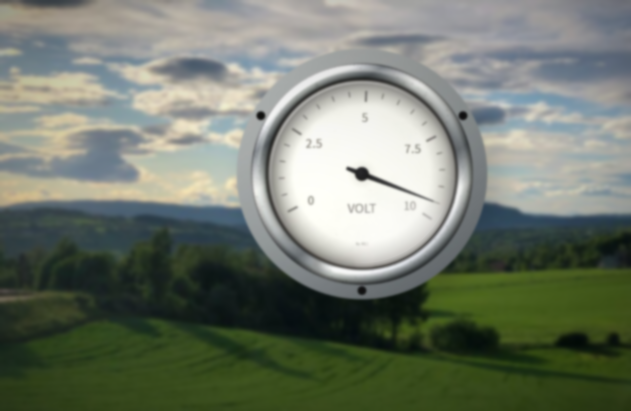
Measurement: 9.5 V
